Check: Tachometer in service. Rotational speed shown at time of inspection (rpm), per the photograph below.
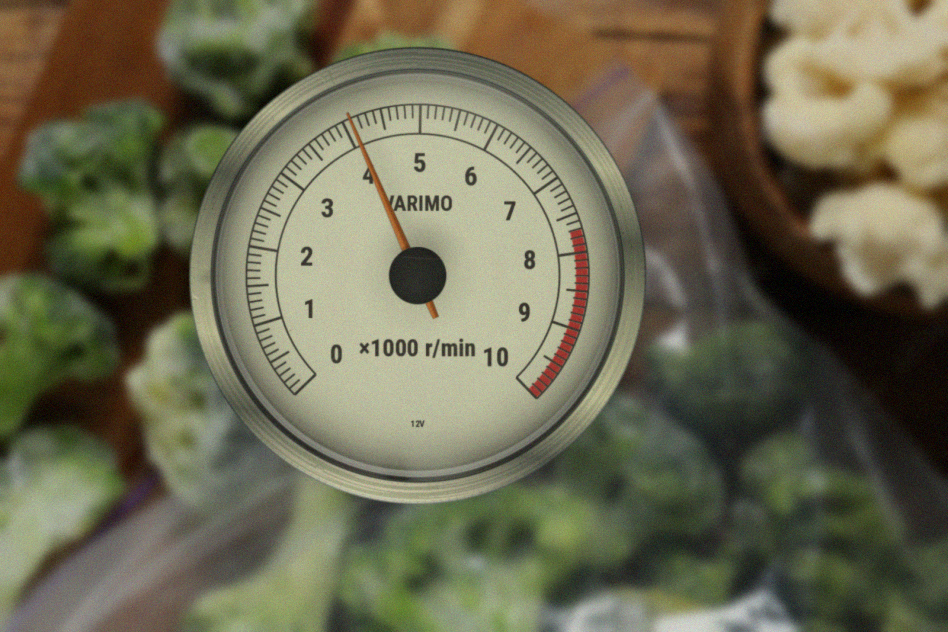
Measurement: 4100 rpm
